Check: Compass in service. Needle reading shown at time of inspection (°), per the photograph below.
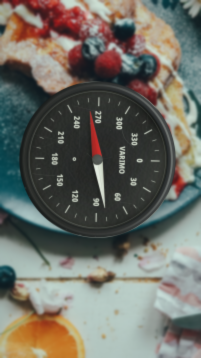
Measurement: 260 °
